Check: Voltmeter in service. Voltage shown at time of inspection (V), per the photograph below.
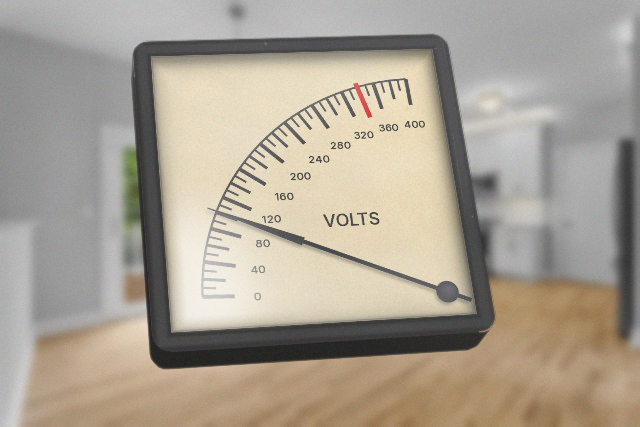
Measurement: 100 V
